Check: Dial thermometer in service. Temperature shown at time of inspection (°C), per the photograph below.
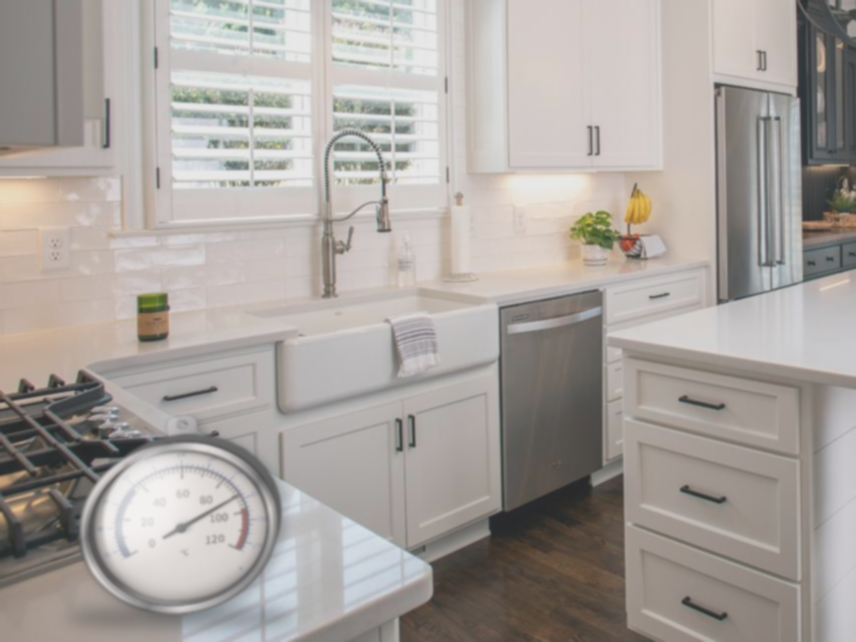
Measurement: 90 °C
